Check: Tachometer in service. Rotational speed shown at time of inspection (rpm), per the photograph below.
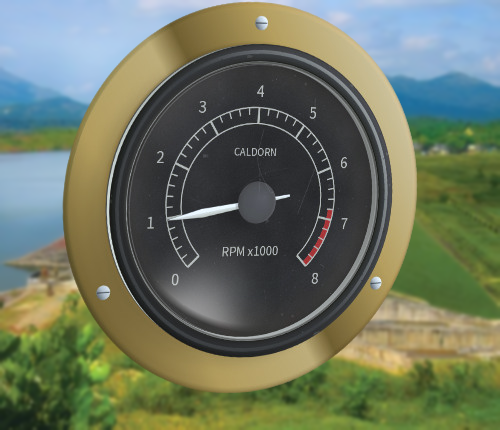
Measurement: 1000 rpm
